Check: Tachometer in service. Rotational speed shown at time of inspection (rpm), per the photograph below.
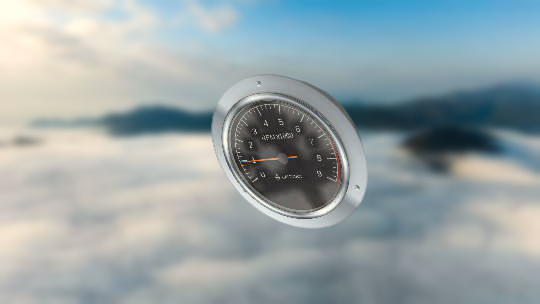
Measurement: 1000 rpm
